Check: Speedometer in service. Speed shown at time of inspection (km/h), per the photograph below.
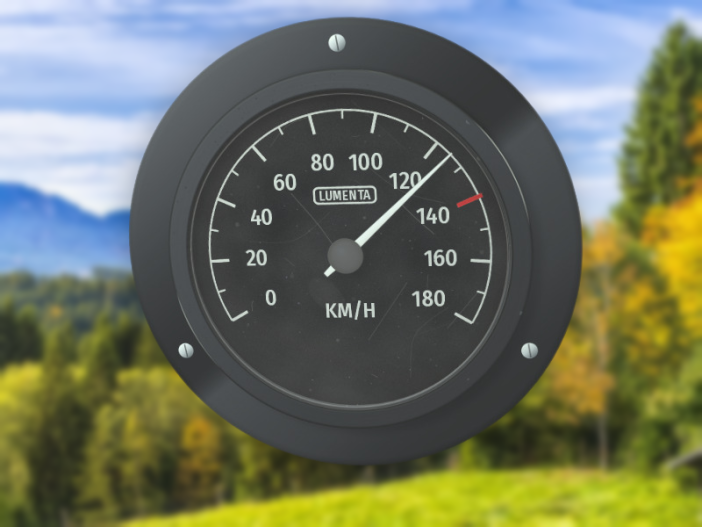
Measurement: 125 km/h
